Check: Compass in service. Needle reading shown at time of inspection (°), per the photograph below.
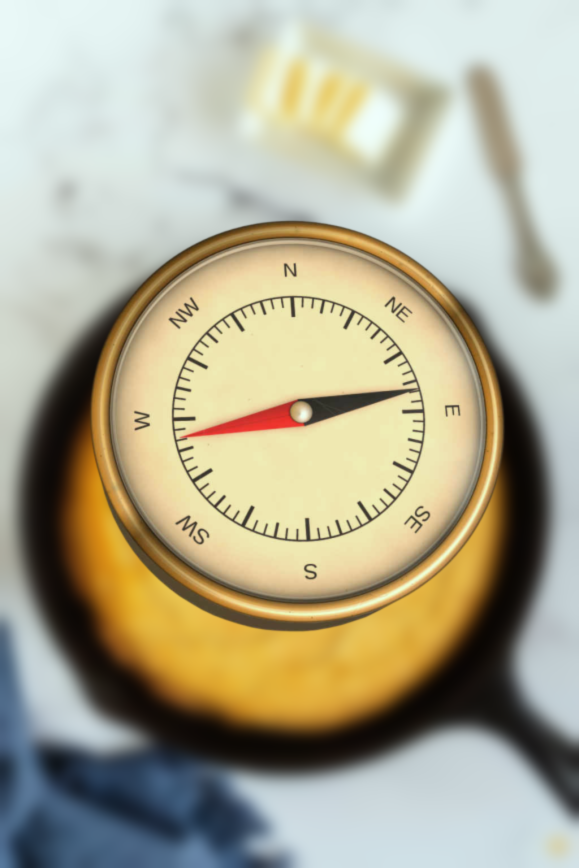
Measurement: 260 °
